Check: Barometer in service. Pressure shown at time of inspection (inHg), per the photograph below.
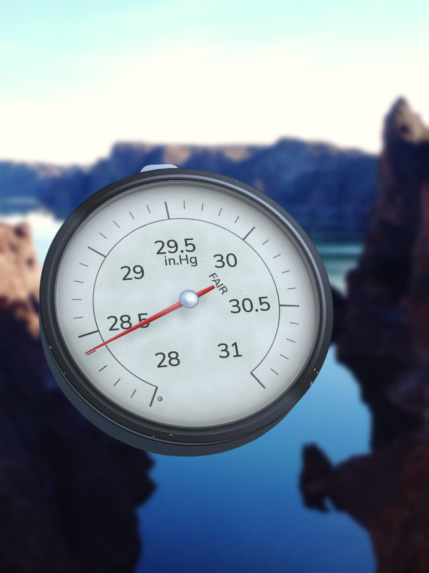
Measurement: 28.4 inHg
